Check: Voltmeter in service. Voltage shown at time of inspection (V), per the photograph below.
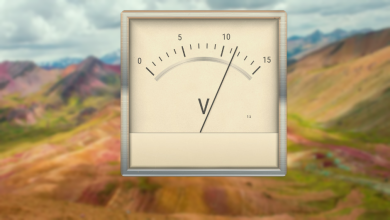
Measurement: 11.5 V
